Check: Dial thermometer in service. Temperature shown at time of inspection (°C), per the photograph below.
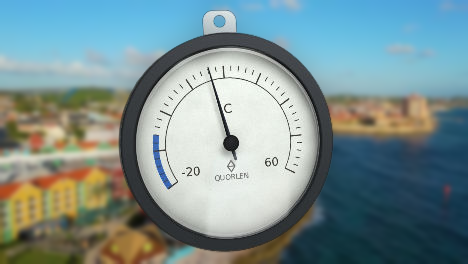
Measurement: 16 °C
